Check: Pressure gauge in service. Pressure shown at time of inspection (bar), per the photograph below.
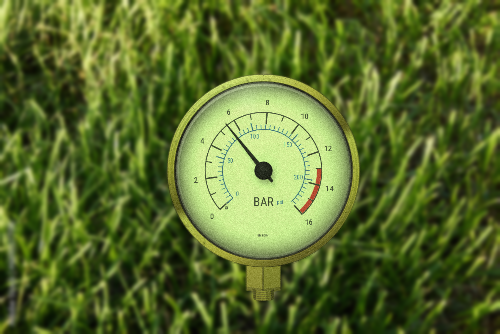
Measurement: 5.5 bar
